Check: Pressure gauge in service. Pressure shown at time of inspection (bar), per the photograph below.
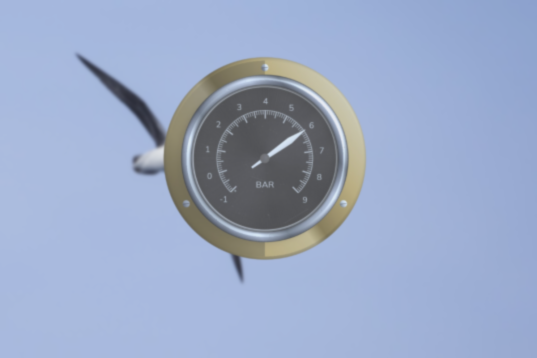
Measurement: 6 bar
